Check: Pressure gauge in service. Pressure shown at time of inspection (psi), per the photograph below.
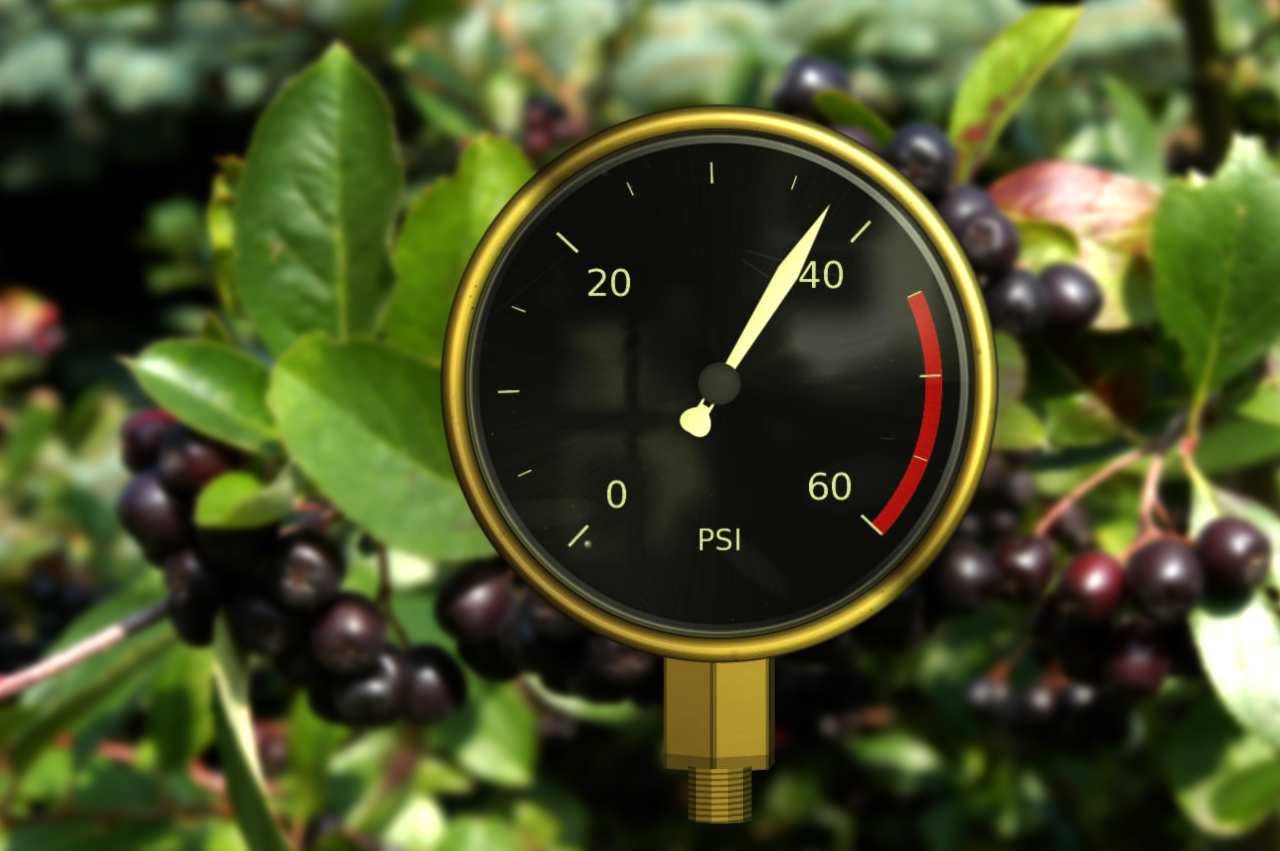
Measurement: 37.5 psi
